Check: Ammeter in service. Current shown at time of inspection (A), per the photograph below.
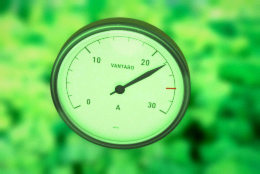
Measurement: 22 A
